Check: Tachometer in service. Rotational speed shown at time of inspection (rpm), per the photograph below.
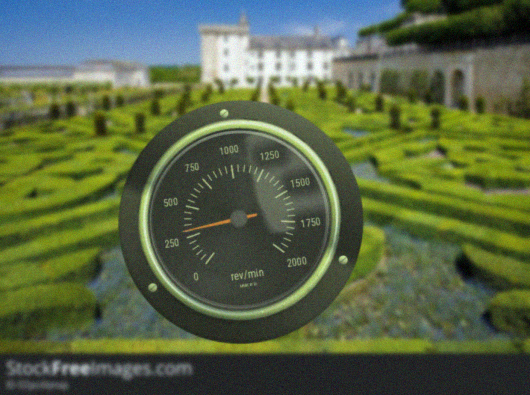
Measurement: 300 rpm
